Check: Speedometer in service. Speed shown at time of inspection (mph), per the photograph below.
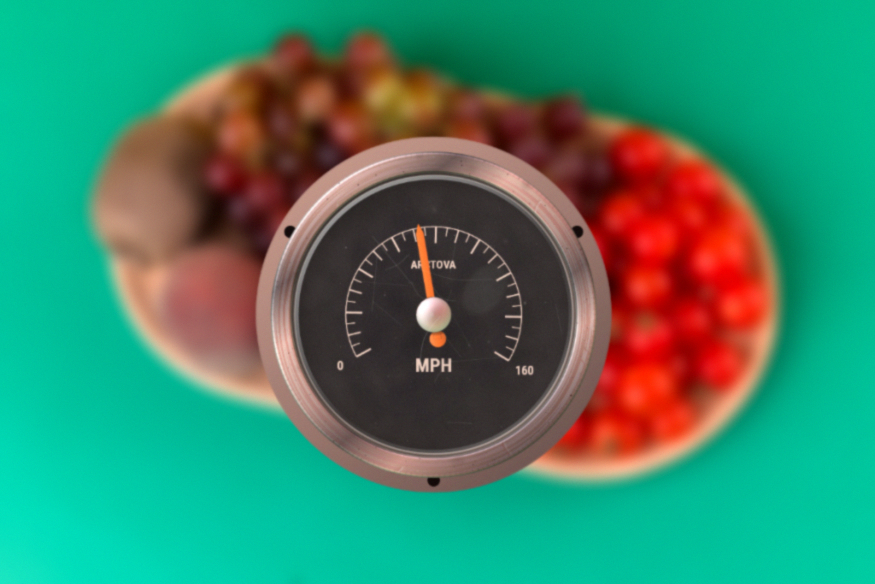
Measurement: 72.5 mph
